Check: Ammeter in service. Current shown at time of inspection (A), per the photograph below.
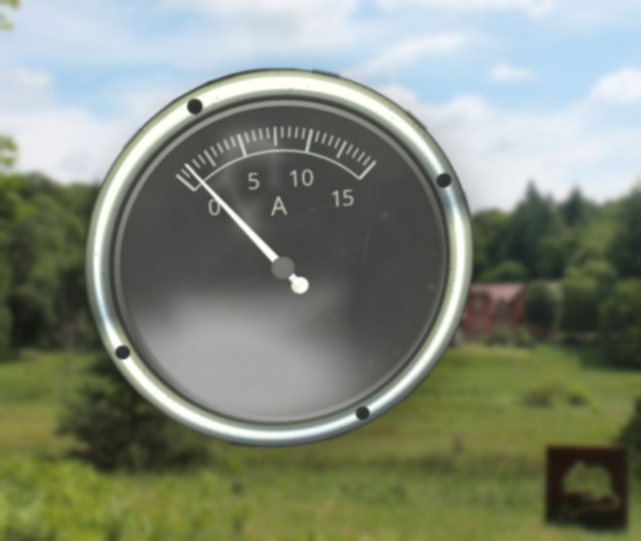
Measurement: 1 A
